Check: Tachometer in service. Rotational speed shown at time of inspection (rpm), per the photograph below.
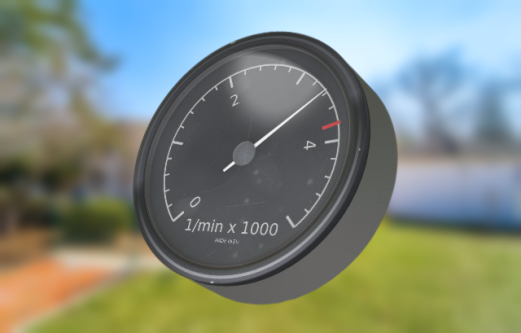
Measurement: 3400 rpm
